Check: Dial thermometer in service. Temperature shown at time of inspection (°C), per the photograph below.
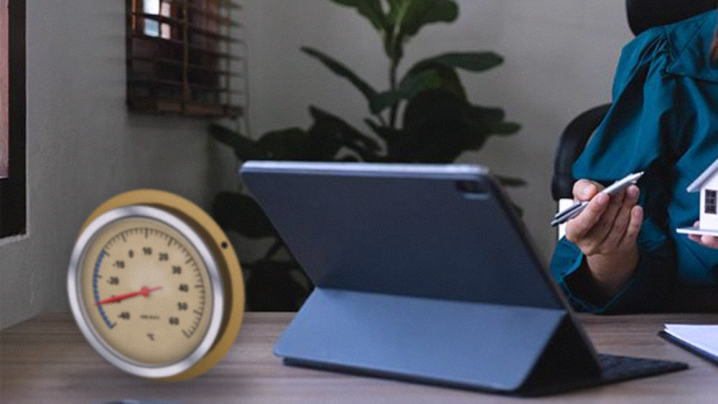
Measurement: -30 °C
